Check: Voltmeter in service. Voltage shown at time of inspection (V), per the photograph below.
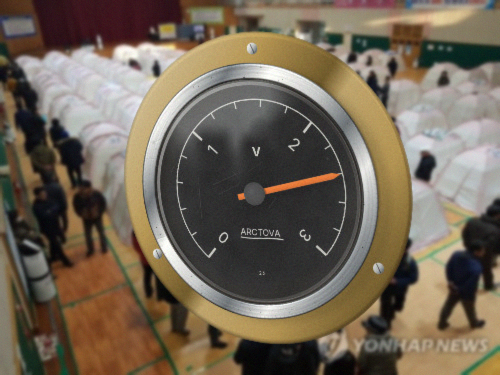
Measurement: 2.4 V
